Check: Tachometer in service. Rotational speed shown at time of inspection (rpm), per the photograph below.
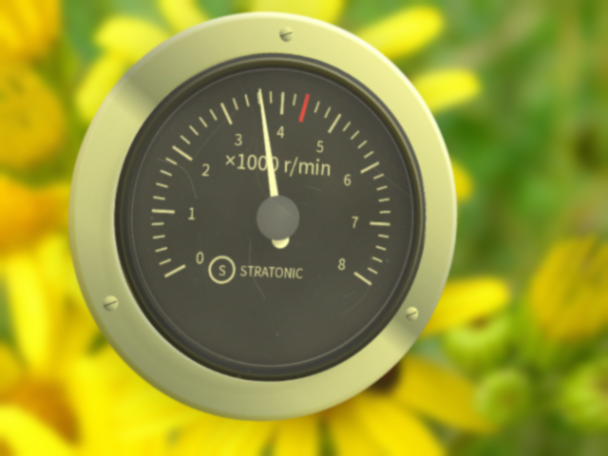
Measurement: 3600 rpm
